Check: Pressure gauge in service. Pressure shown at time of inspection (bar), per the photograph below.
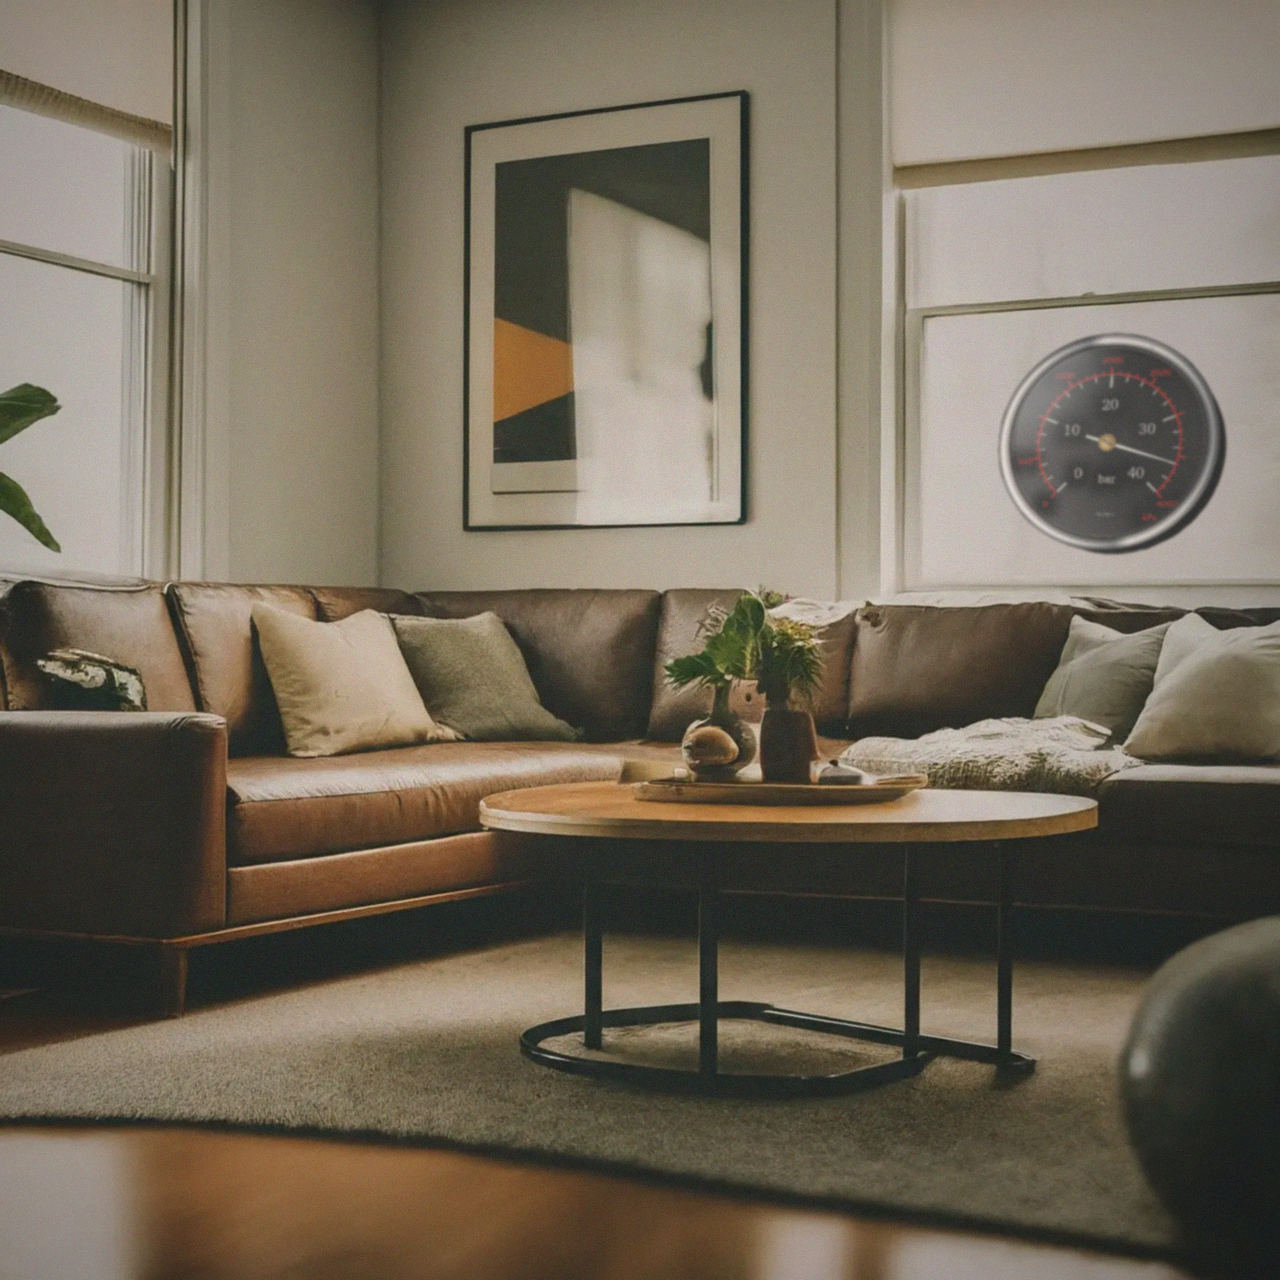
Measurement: 36 bar
